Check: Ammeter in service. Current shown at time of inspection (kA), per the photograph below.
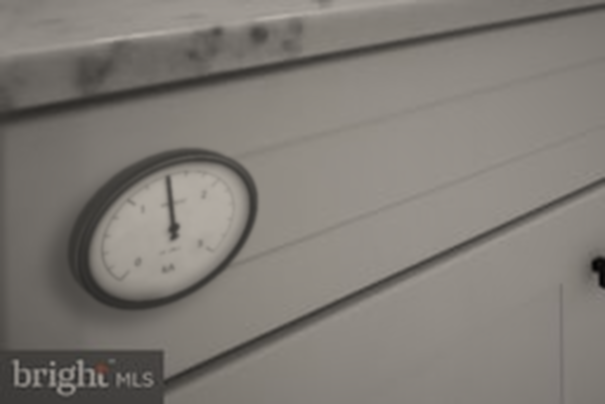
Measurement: 1.4 kA
